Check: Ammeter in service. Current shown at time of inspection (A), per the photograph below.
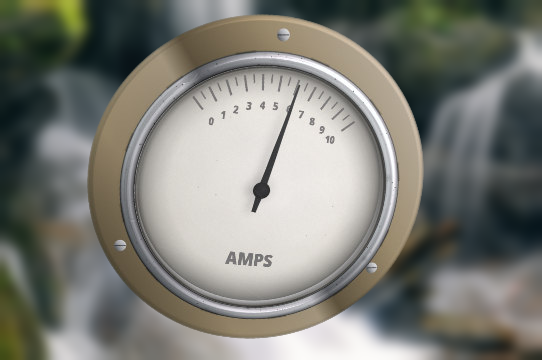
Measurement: 6 A
